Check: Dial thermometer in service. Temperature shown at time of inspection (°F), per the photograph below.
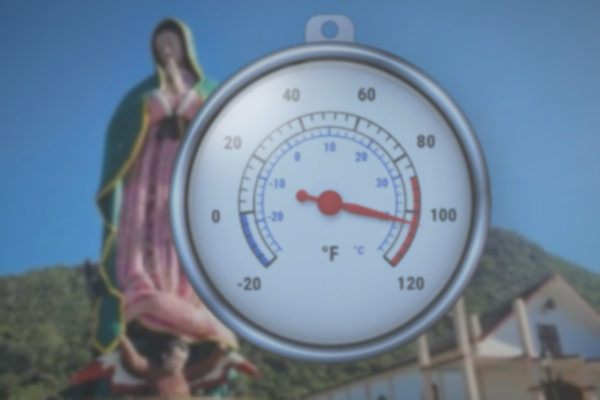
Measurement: 104 °F
